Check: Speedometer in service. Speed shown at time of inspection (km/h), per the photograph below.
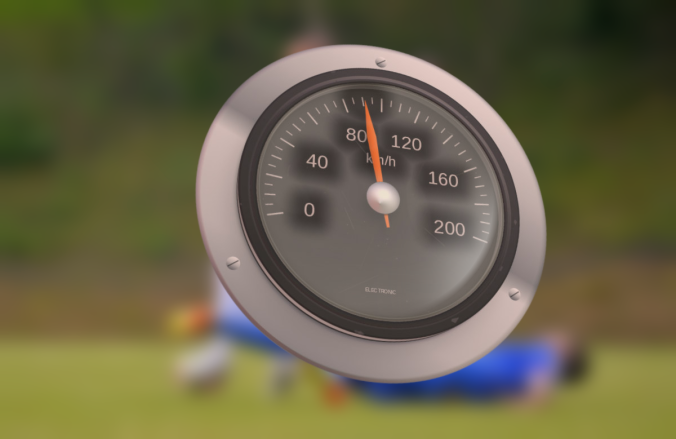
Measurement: 90 km/h
